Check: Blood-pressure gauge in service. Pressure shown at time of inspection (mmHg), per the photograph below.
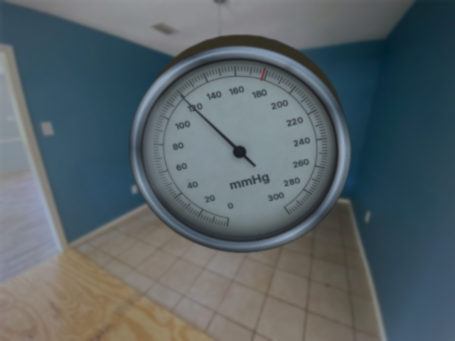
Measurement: 120 mmHg
